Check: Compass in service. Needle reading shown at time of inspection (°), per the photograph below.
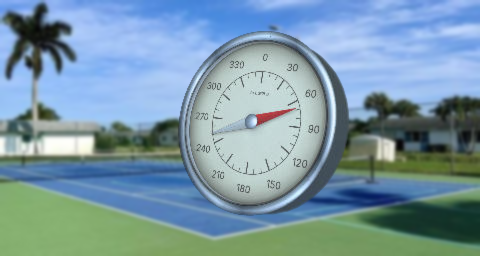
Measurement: 70 °
